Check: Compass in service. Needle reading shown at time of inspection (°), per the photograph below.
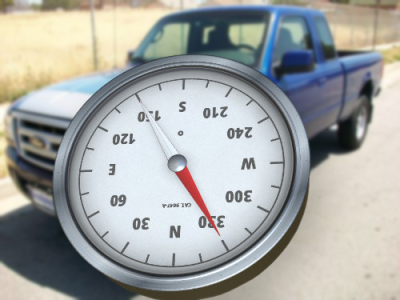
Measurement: 330 °
